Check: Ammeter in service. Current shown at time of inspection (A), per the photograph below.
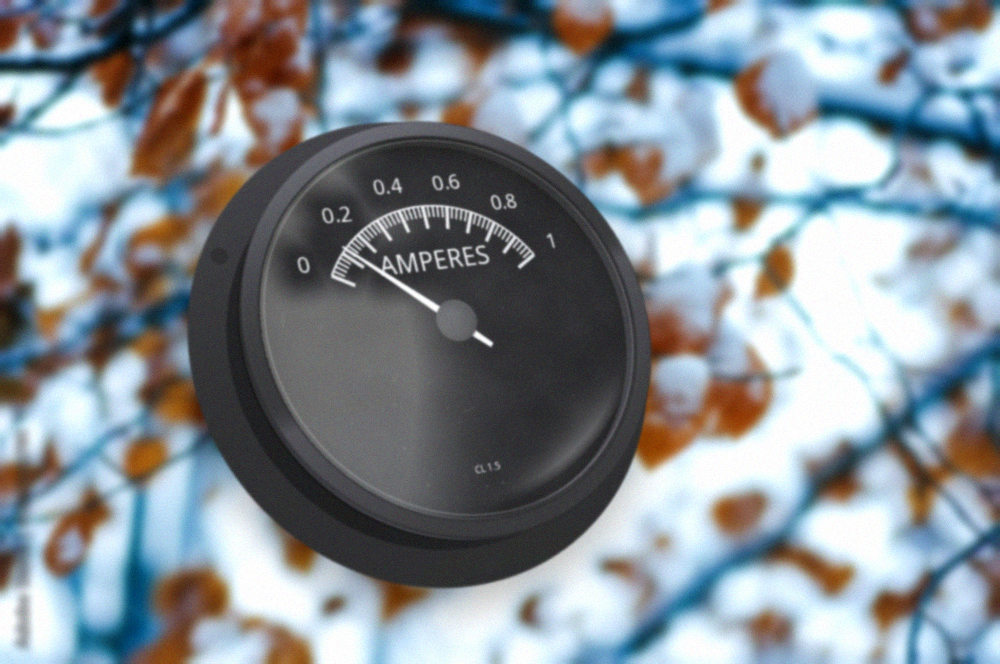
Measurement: 0.1 A
